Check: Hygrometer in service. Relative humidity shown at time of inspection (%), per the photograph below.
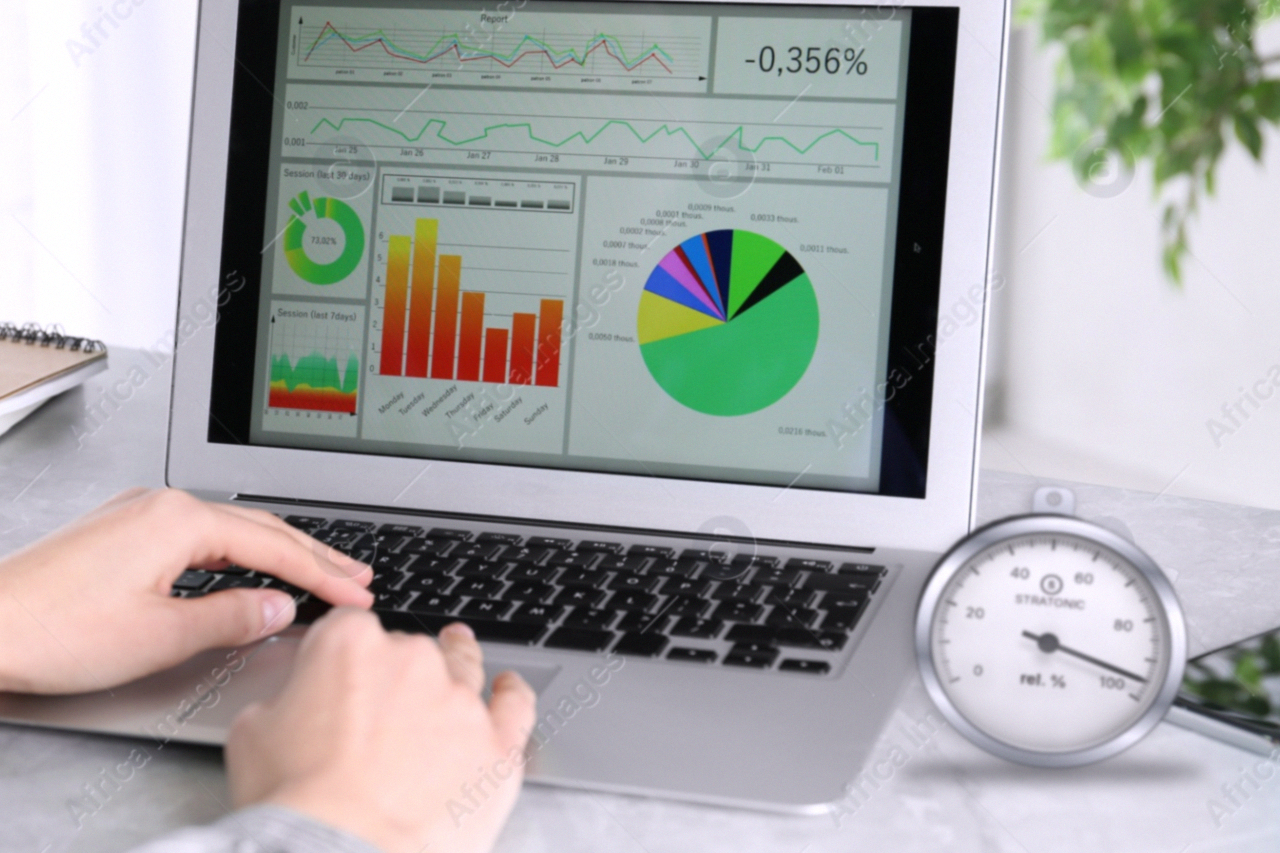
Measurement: 95 %
